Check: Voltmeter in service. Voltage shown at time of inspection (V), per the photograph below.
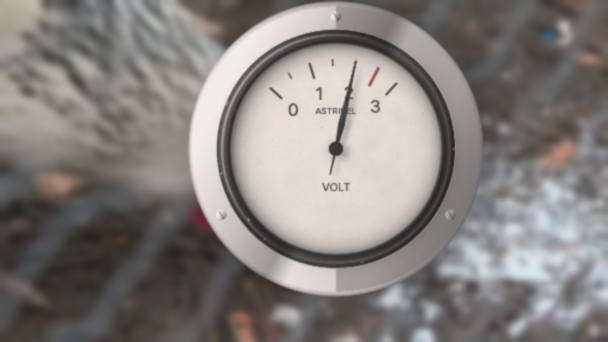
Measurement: 2 V
